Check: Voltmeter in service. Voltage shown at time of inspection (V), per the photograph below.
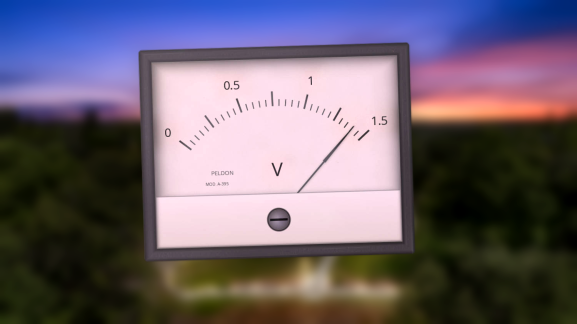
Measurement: 1.4 V
